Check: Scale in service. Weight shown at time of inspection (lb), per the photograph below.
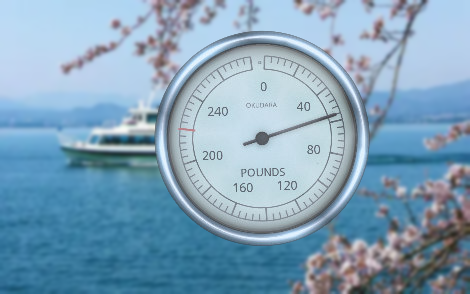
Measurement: 56 lb
